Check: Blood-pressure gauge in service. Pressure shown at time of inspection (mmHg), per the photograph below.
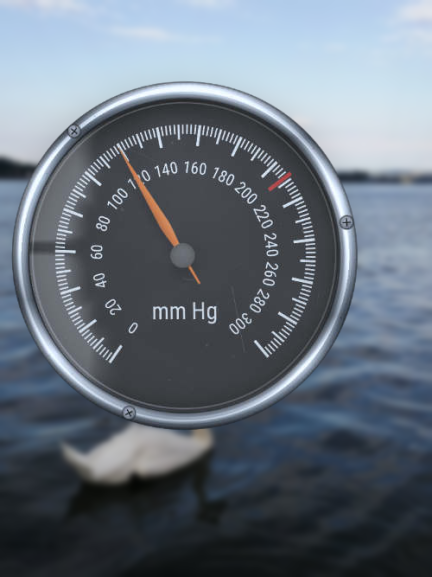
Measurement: 120 mmHg
